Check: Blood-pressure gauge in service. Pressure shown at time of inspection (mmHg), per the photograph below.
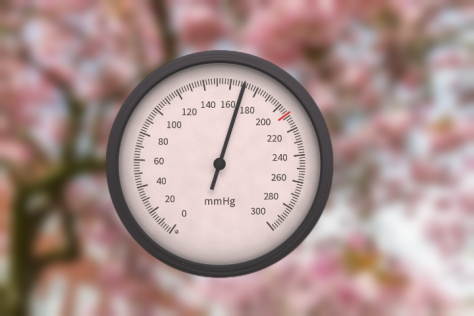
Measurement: 170 mmHg
